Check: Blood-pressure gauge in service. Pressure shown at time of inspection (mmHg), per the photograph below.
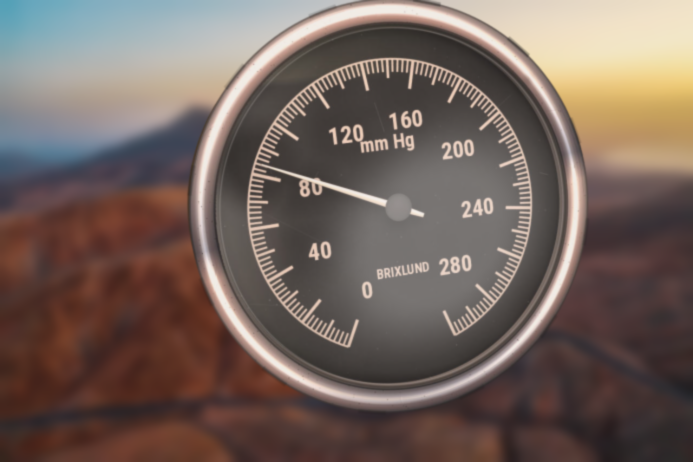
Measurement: 84 mmHg
